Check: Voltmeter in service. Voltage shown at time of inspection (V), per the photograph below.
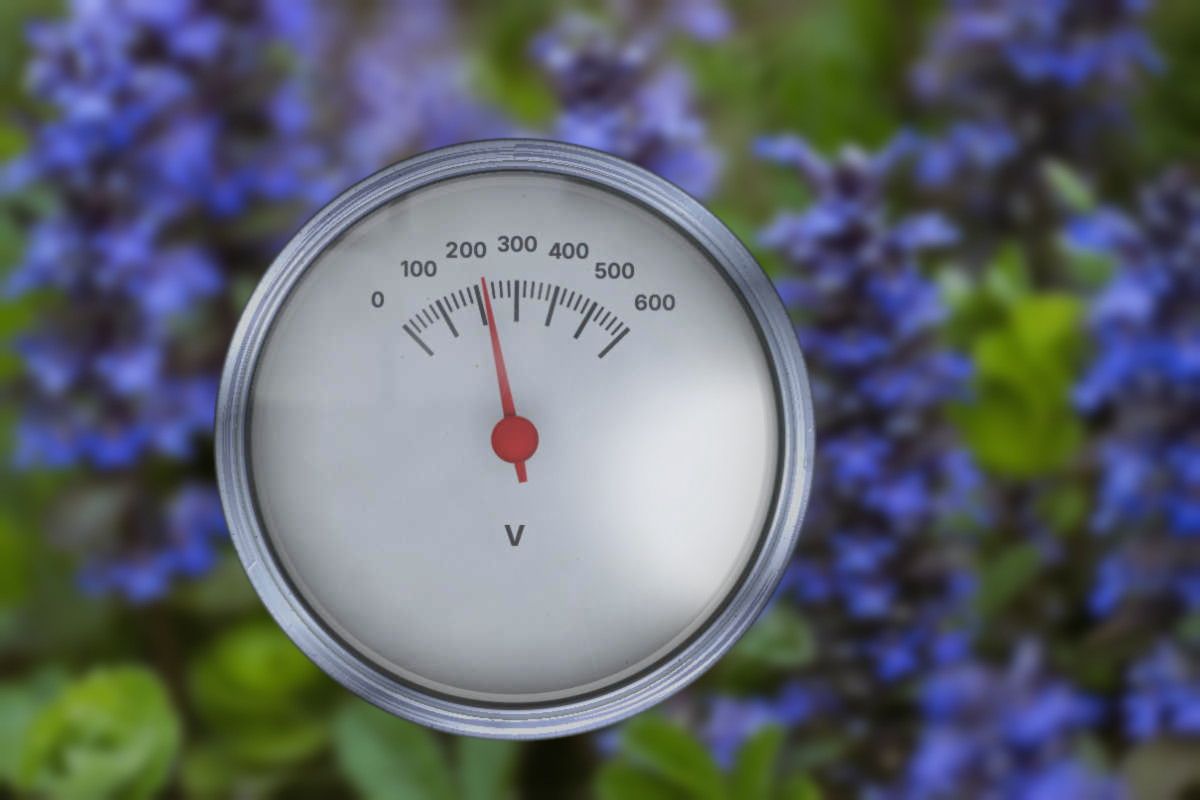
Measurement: 220 V
